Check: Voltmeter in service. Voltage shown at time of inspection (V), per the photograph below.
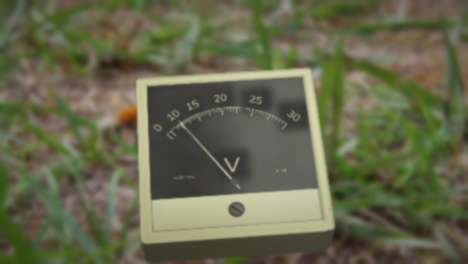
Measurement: 10 V
